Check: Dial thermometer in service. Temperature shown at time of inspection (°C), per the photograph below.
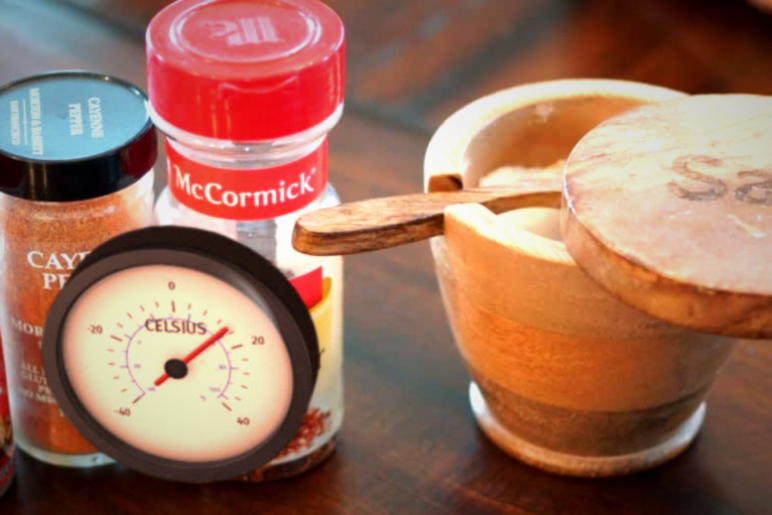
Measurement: 14 °C
